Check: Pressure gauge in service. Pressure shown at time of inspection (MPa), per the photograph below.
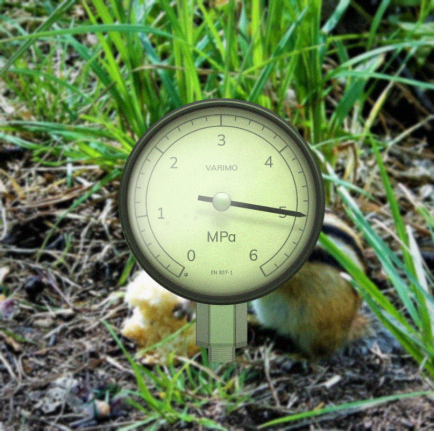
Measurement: 5 MPa
